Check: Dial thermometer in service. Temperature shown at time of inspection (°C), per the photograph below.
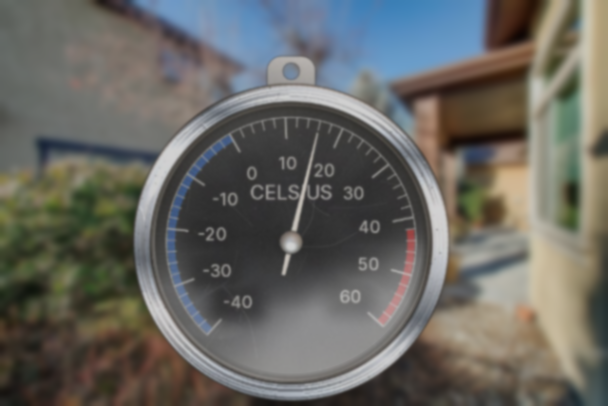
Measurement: 16 °C
